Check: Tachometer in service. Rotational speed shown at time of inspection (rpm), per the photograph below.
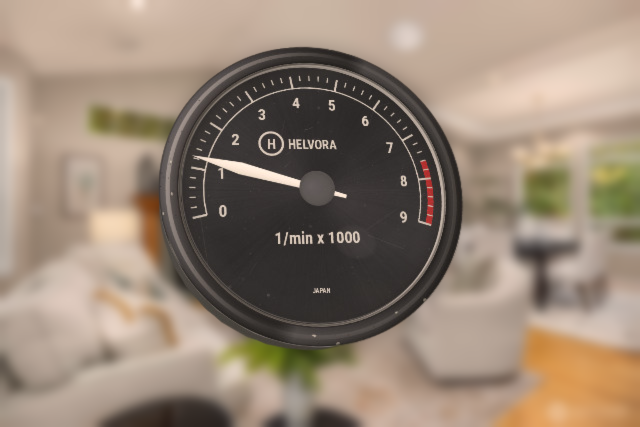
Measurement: 1200 rpm
